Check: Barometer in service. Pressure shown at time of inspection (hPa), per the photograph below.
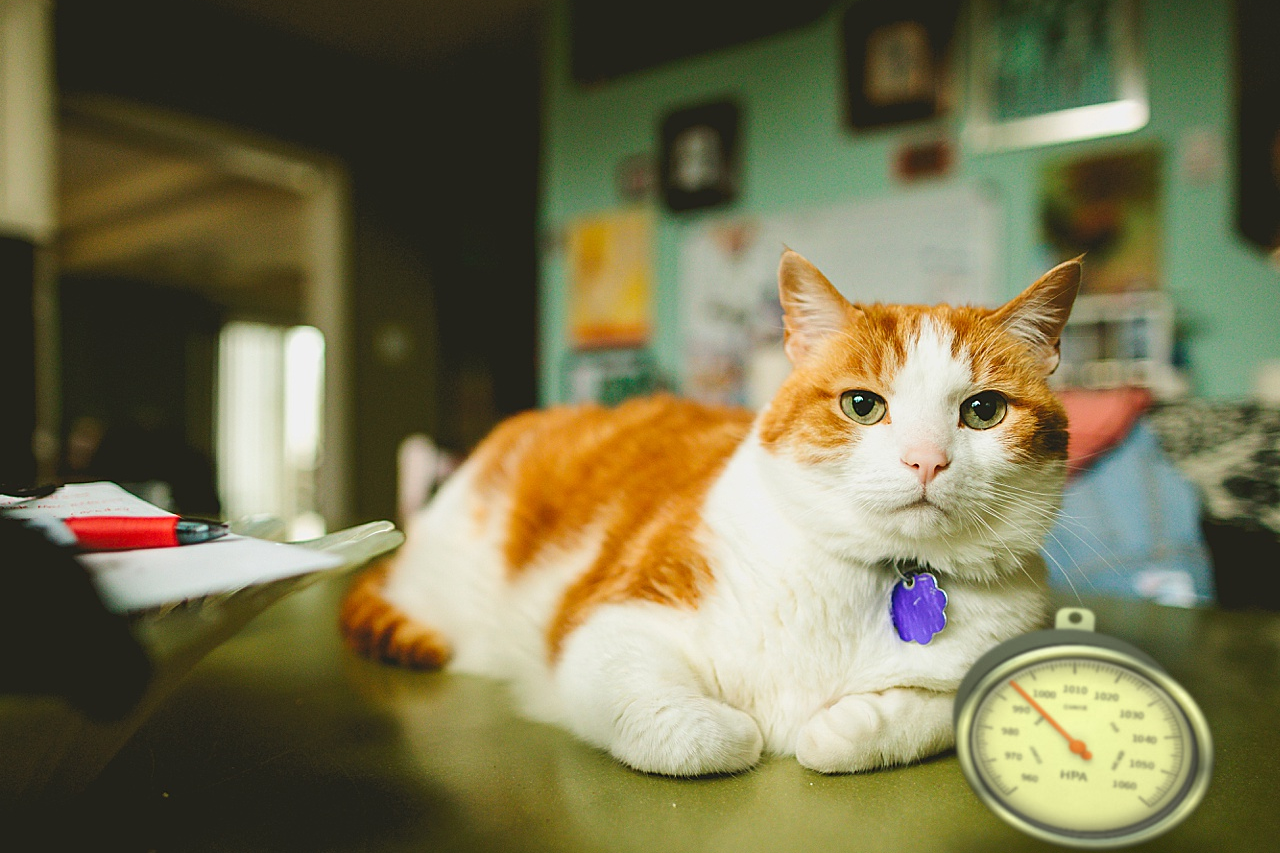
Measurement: 995 hPa
